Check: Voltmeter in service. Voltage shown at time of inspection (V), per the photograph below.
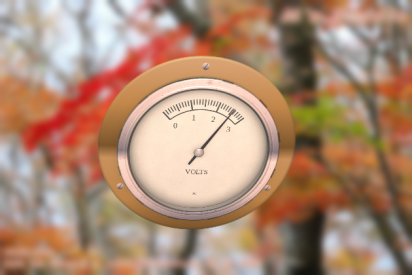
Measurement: 2.5 V
